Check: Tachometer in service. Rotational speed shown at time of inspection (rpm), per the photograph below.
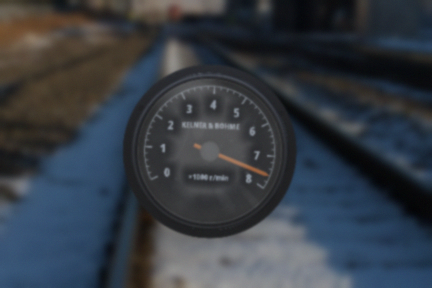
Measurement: 7600 rpm
